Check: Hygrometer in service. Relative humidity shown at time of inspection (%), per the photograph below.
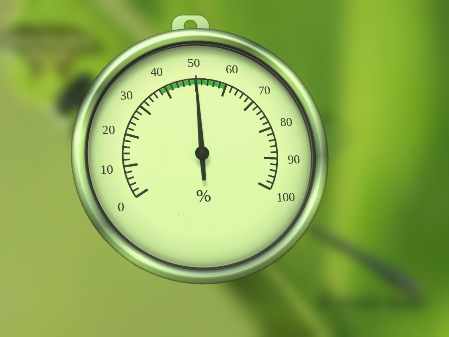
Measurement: 50 %
